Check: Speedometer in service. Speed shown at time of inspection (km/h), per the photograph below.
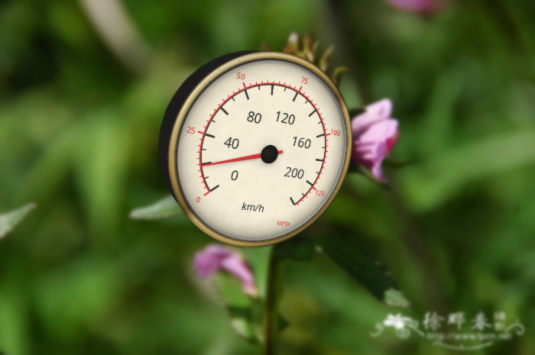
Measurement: 20 km/h
